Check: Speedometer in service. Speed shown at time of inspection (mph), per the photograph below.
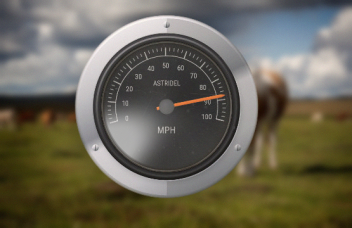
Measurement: 88 mph
